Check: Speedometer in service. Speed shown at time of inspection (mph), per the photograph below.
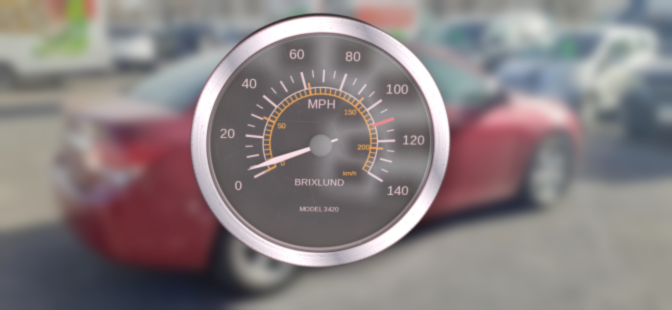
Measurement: 5 mph
